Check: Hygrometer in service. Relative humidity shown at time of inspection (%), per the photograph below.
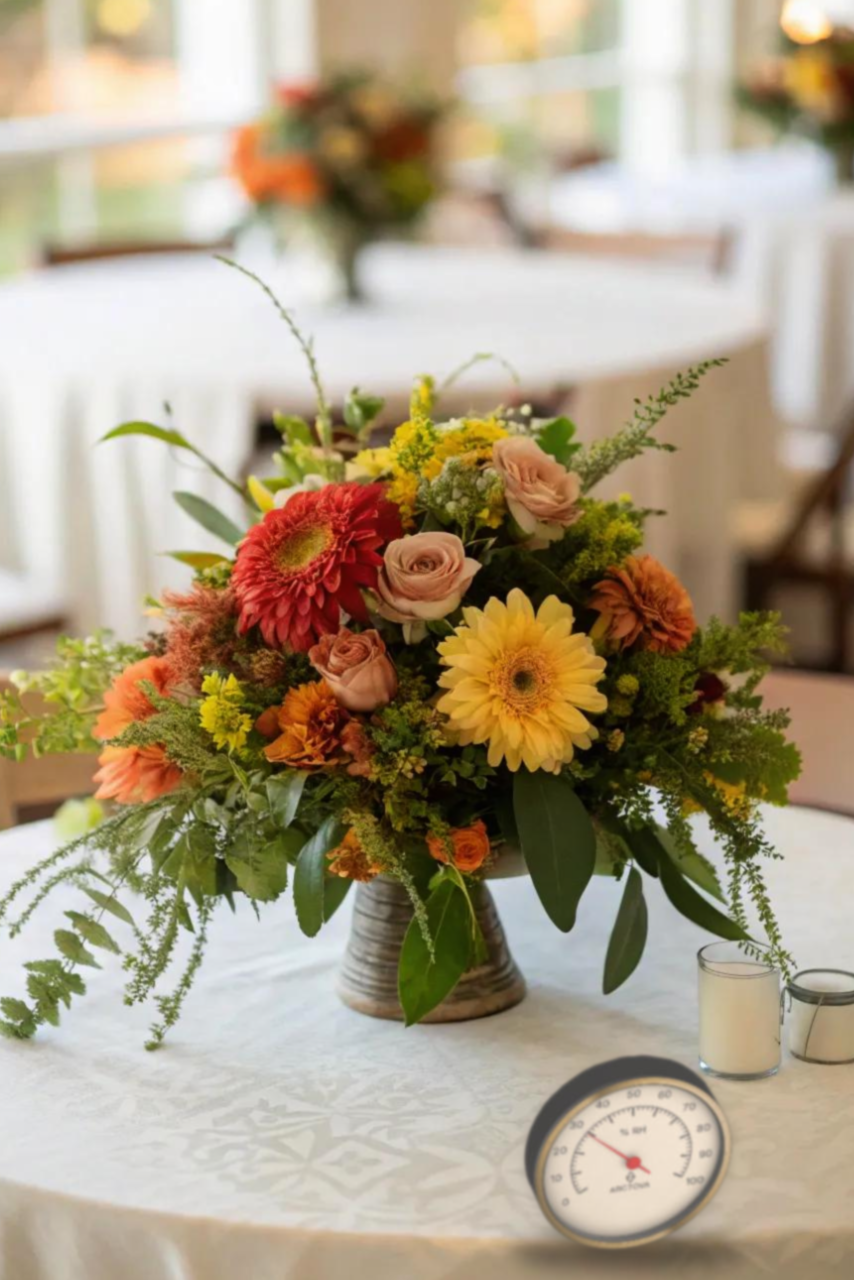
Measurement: 30 %
